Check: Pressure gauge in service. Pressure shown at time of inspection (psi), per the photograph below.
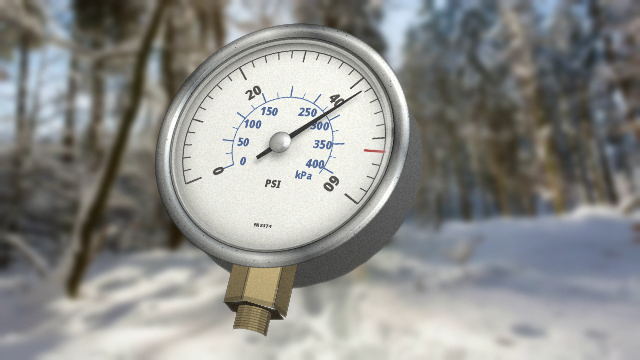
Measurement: 42 psi
